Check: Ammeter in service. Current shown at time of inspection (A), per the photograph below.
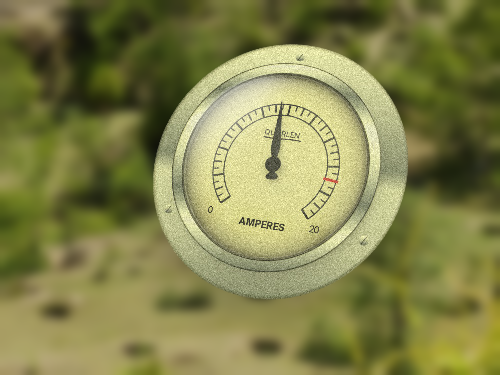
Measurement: 9.5 A
